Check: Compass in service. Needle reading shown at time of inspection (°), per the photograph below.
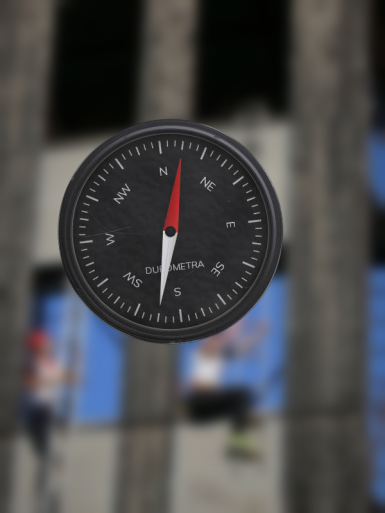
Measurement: 15 °
